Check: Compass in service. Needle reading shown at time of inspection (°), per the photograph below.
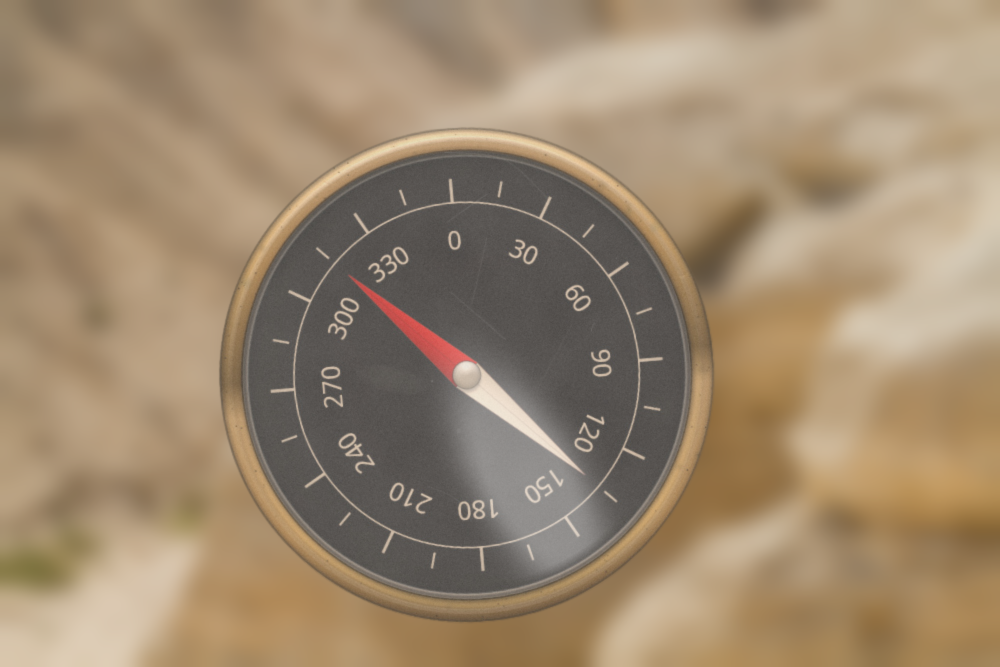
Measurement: 315 °
